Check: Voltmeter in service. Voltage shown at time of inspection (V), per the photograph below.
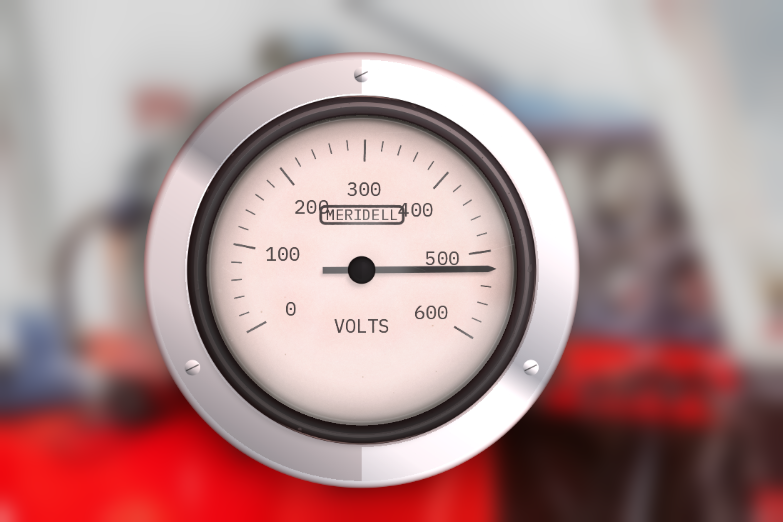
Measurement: 520 V
